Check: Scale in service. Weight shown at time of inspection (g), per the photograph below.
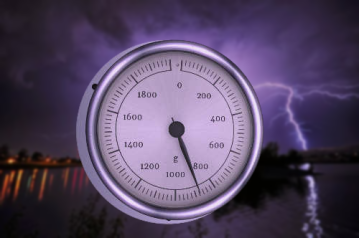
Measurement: 880 g
